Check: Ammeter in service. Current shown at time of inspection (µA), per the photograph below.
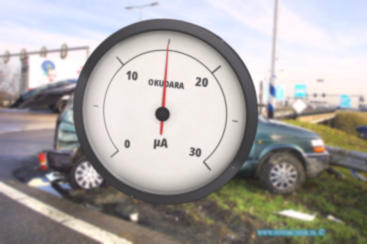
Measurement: 15 µA
